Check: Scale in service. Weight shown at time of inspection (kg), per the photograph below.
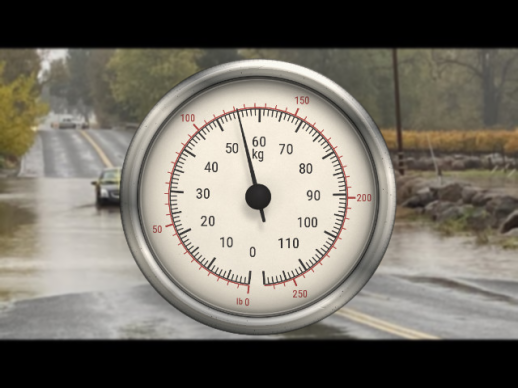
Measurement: 55 kg
